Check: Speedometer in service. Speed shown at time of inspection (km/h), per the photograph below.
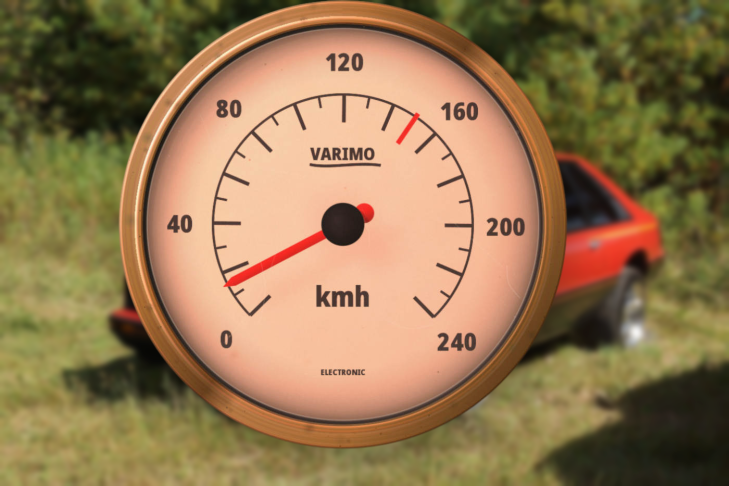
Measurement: 15 km/h
